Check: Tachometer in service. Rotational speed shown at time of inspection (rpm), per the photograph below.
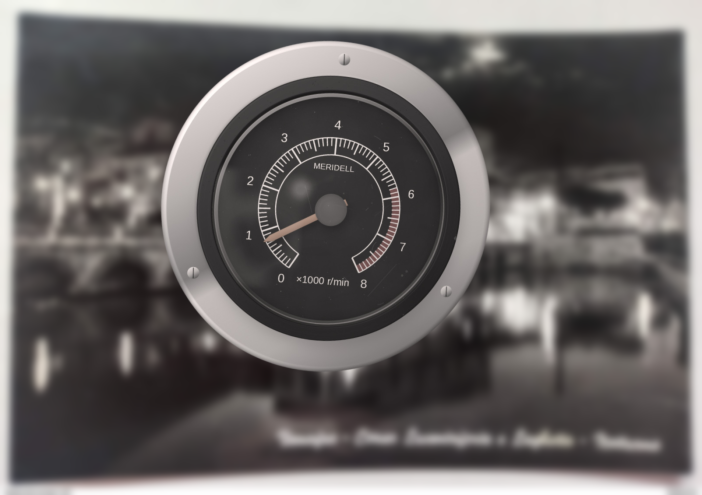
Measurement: 800 rpm
